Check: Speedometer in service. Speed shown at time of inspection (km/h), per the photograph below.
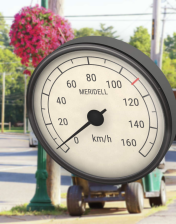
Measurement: 5 km/h
